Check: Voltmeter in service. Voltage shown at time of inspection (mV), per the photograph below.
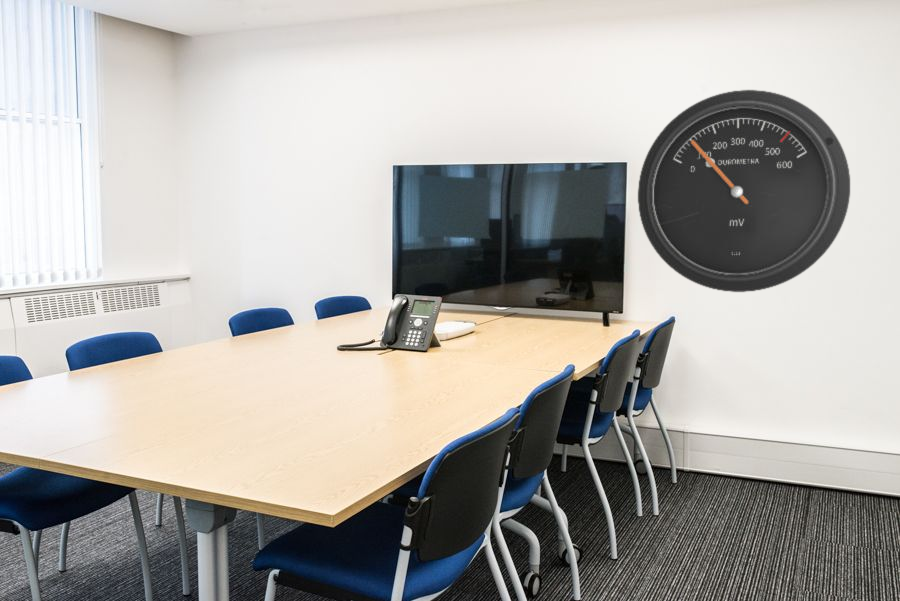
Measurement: 100 mV
